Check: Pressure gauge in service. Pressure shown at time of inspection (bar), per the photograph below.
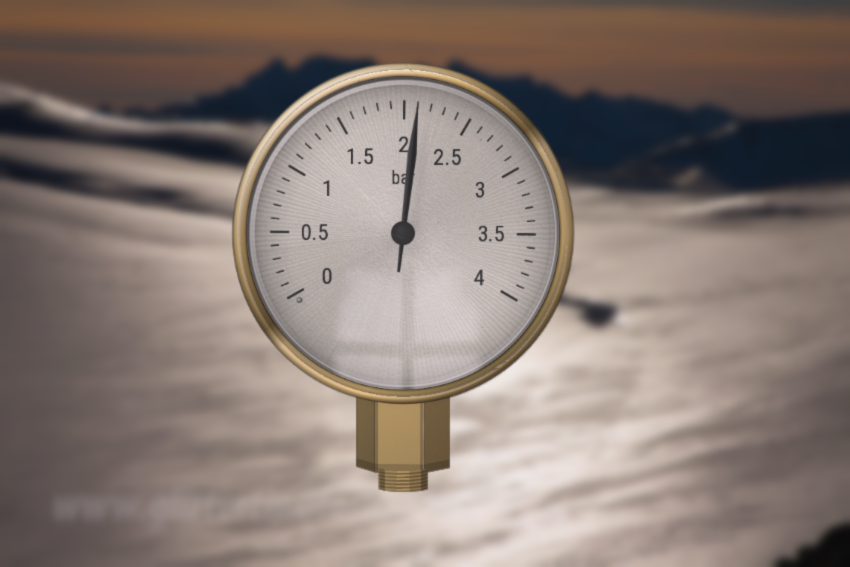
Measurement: 2.1 bar
